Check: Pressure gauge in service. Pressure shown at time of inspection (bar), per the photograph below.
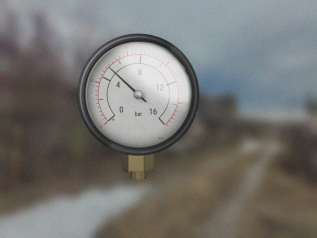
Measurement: 5 bar
